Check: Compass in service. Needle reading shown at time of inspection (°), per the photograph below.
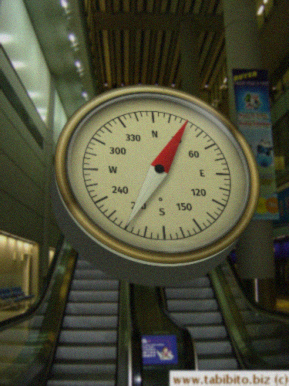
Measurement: 30 °
